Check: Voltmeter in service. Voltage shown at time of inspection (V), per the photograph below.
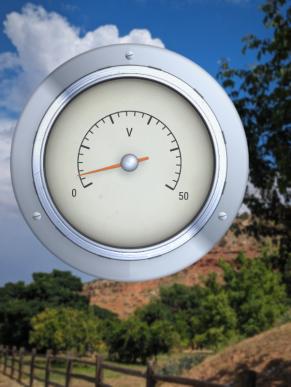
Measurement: 3 V
